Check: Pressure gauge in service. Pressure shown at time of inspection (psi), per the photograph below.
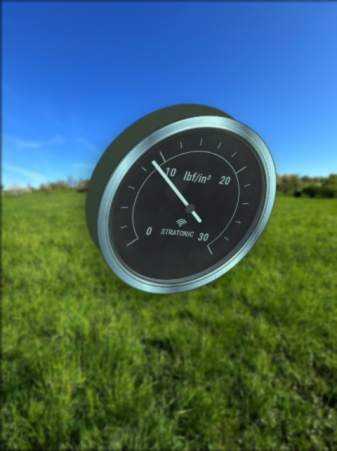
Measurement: 9 psi
